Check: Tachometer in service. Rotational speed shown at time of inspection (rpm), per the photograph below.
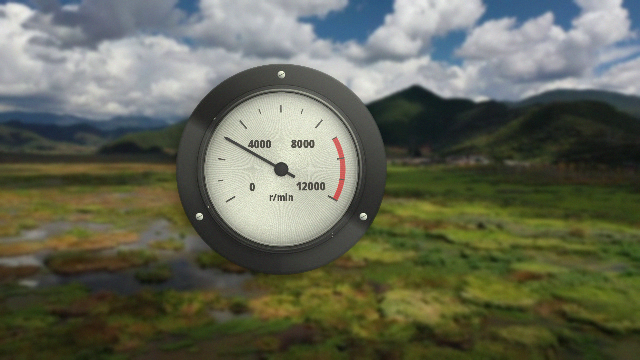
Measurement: 3000 rpm
